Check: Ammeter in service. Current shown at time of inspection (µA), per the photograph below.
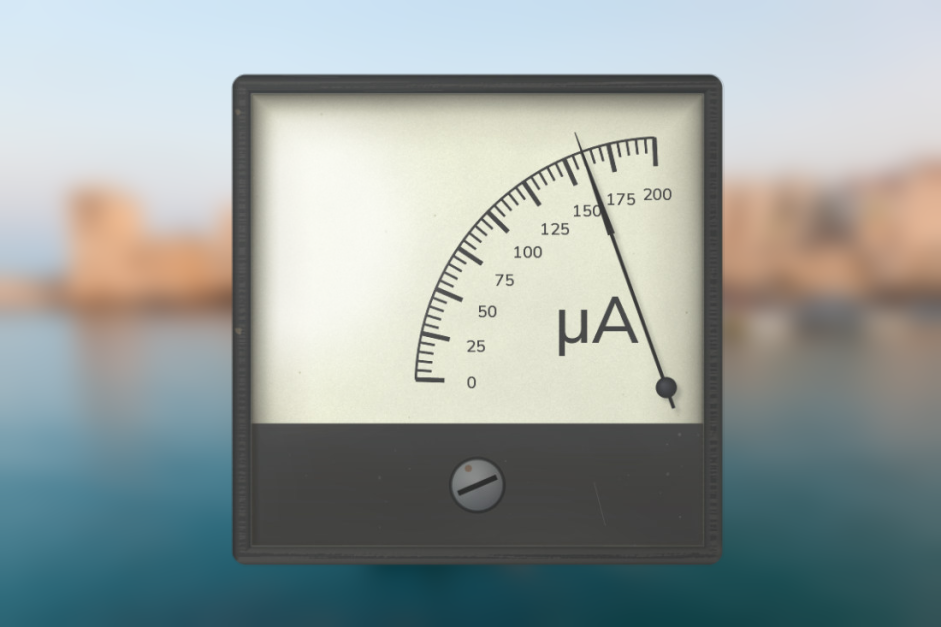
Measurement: 160 µA
